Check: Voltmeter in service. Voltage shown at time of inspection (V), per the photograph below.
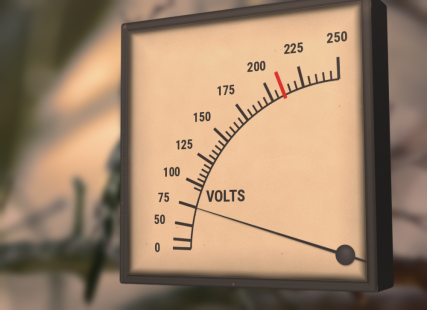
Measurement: 75 V
